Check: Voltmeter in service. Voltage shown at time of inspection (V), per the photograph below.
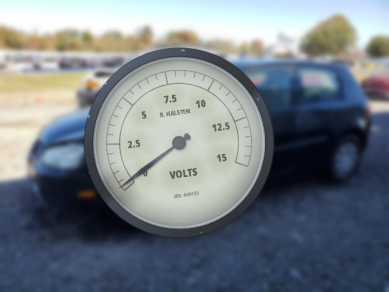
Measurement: 0.25 V
